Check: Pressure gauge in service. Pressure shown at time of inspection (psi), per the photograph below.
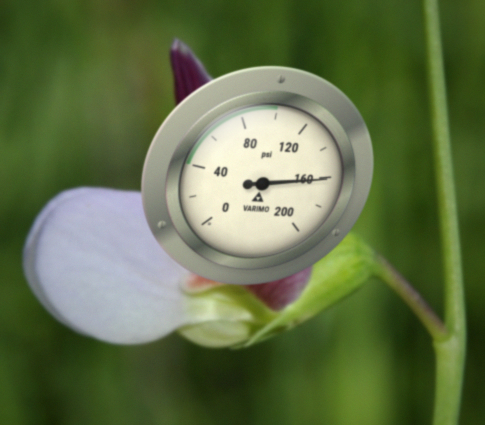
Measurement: 160 psi
